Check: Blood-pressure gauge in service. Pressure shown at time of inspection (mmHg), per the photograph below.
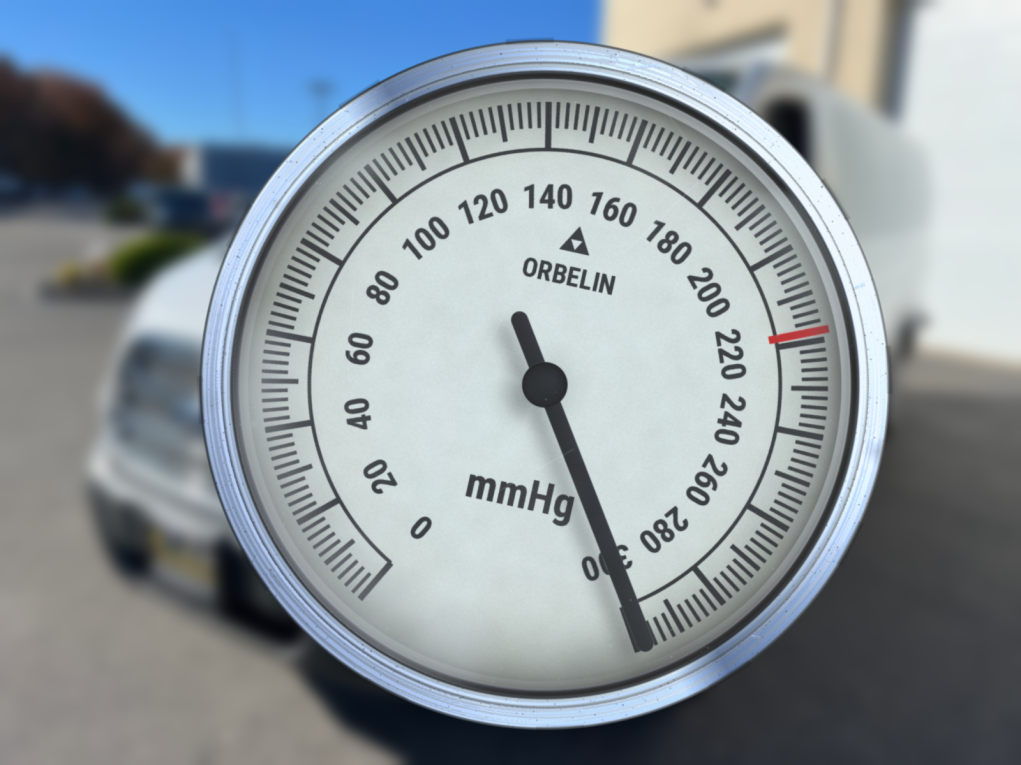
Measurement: 298 mmHg
